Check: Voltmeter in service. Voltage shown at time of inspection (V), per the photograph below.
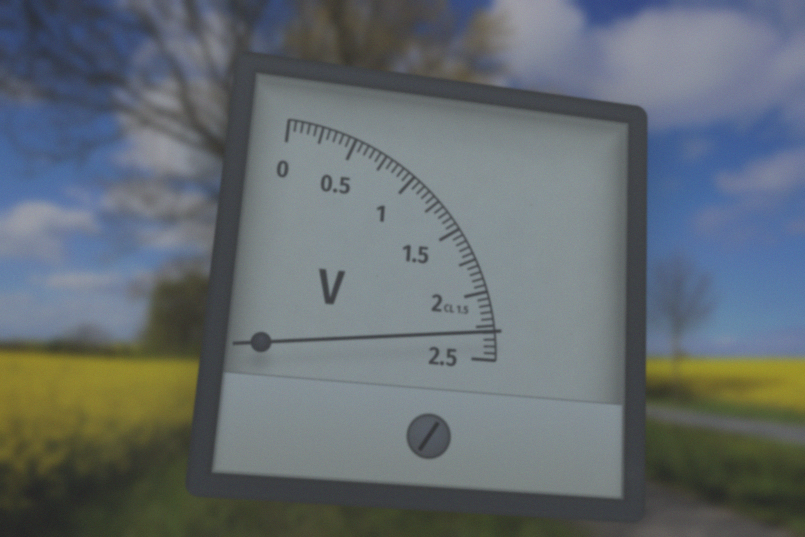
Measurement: 2.3 V
